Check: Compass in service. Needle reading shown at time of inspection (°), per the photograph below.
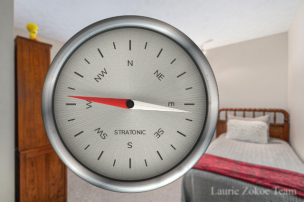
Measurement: 277.5 °
